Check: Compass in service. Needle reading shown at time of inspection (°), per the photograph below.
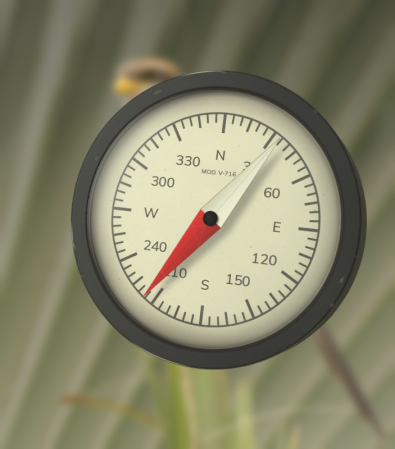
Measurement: 215 °
